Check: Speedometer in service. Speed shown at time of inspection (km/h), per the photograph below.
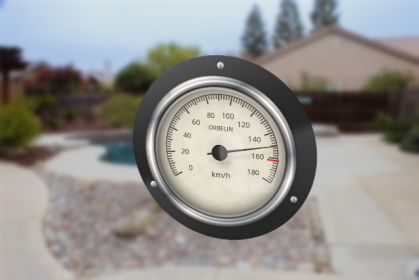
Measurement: 150 km/h
